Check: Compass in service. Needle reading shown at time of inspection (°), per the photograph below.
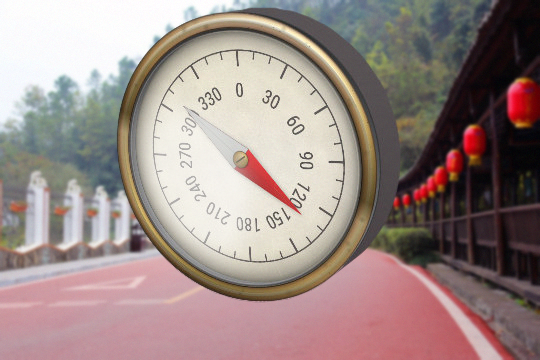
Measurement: 130 °
